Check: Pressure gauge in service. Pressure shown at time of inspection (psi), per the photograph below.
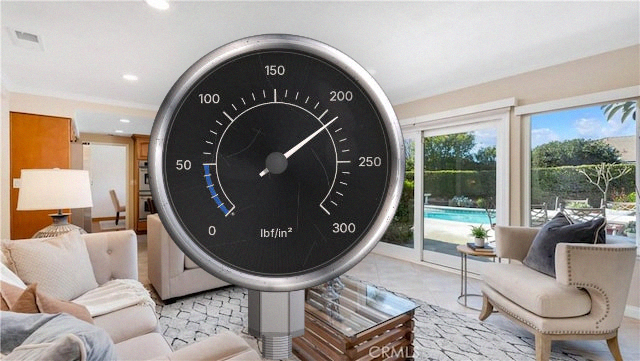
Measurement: 210 psi
